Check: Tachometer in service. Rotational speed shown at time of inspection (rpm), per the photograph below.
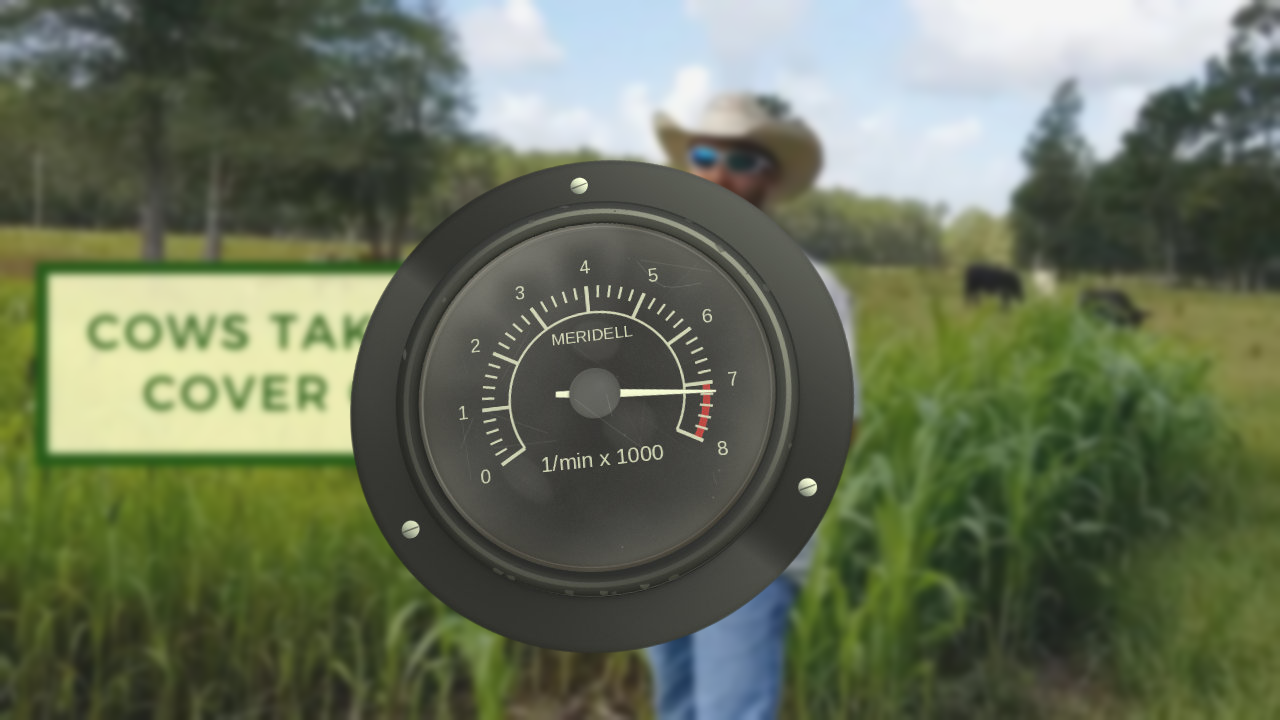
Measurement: 7200 rpm
